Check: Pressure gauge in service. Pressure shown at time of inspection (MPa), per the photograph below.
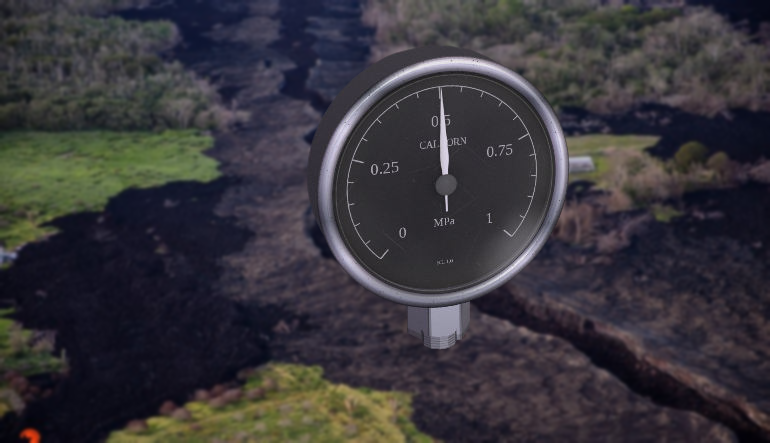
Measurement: 0.5 MPa
